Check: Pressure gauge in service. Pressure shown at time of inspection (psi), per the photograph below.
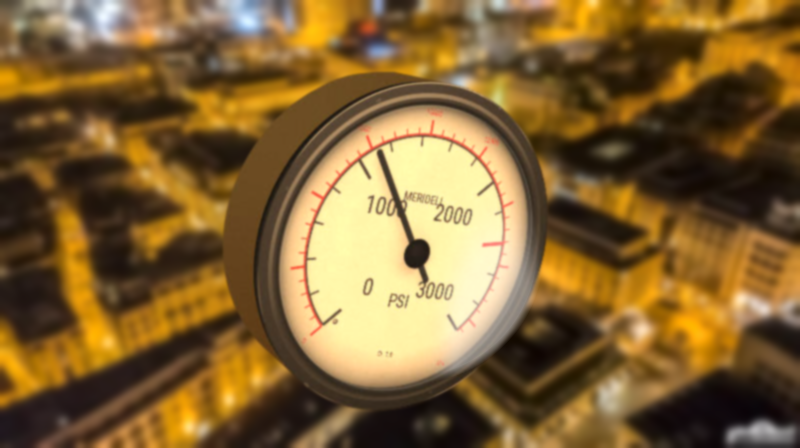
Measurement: 1100 psi
